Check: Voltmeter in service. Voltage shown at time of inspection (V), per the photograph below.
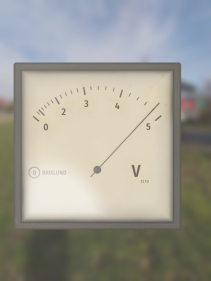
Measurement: 4.8 V
